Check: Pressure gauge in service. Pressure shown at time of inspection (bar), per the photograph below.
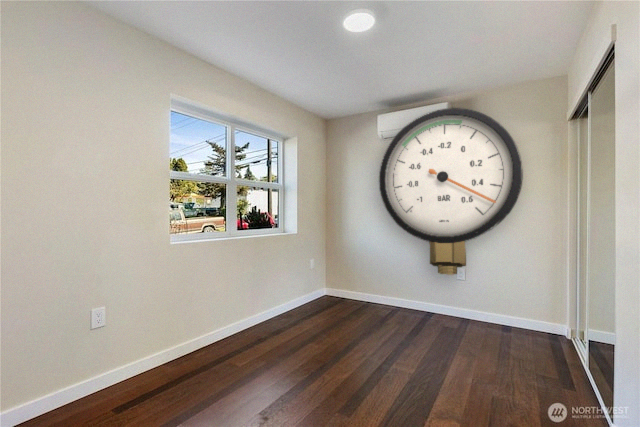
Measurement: 0.5 bar
